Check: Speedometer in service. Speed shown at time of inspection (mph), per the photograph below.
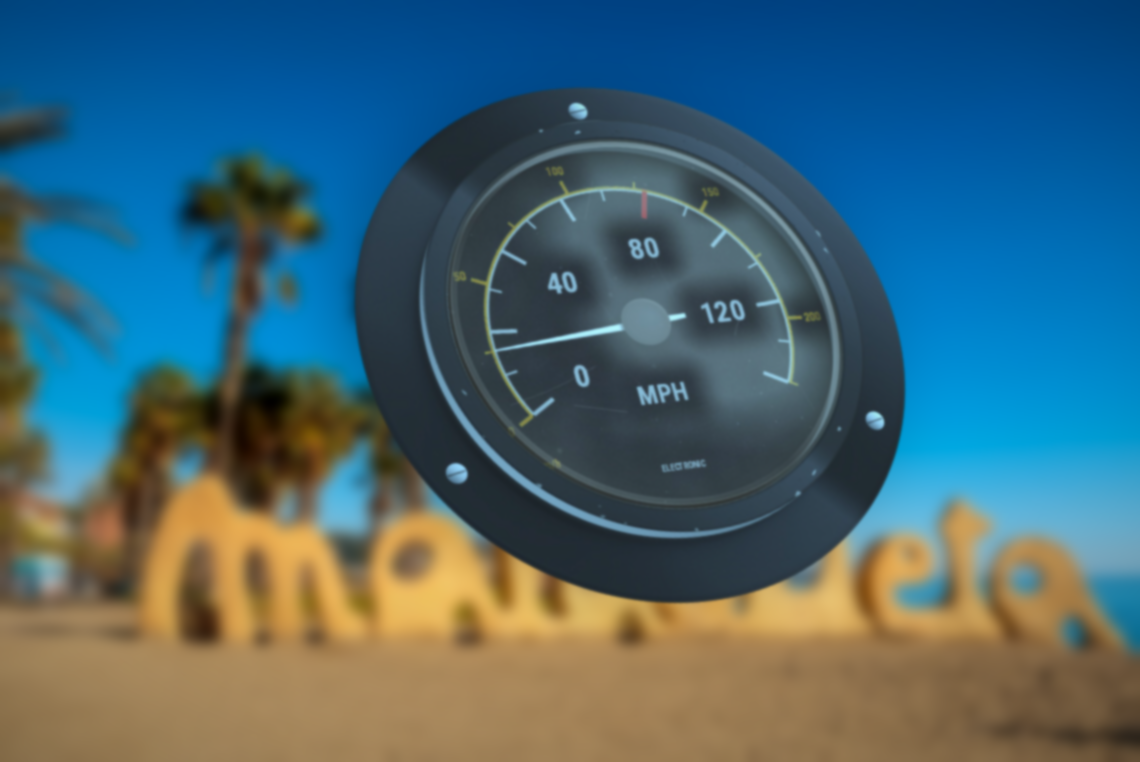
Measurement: 15 mph
